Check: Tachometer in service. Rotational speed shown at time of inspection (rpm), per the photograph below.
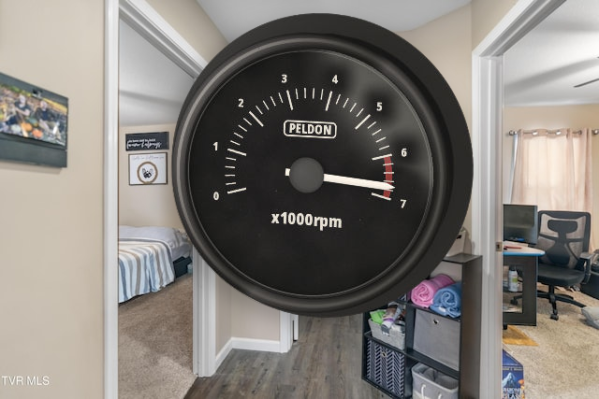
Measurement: 6700 rpm
